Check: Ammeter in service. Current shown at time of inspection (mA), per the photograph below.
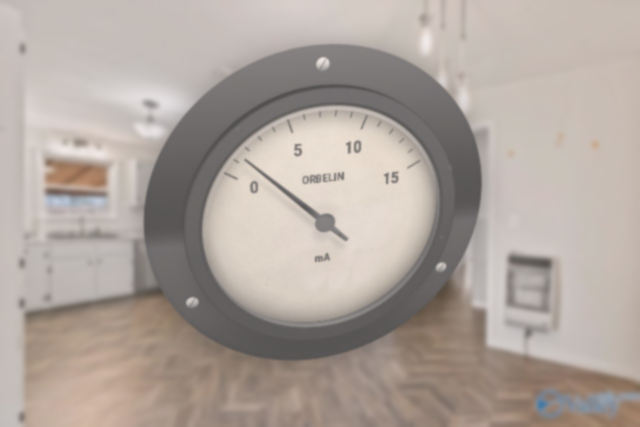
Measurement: 1.5 mA
